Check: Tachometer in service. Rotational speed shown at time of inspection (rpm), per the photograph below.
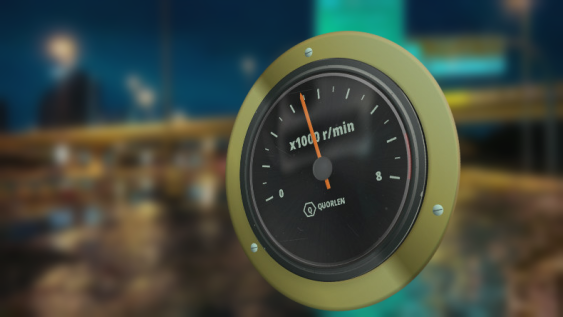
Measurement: 3500 rpm
